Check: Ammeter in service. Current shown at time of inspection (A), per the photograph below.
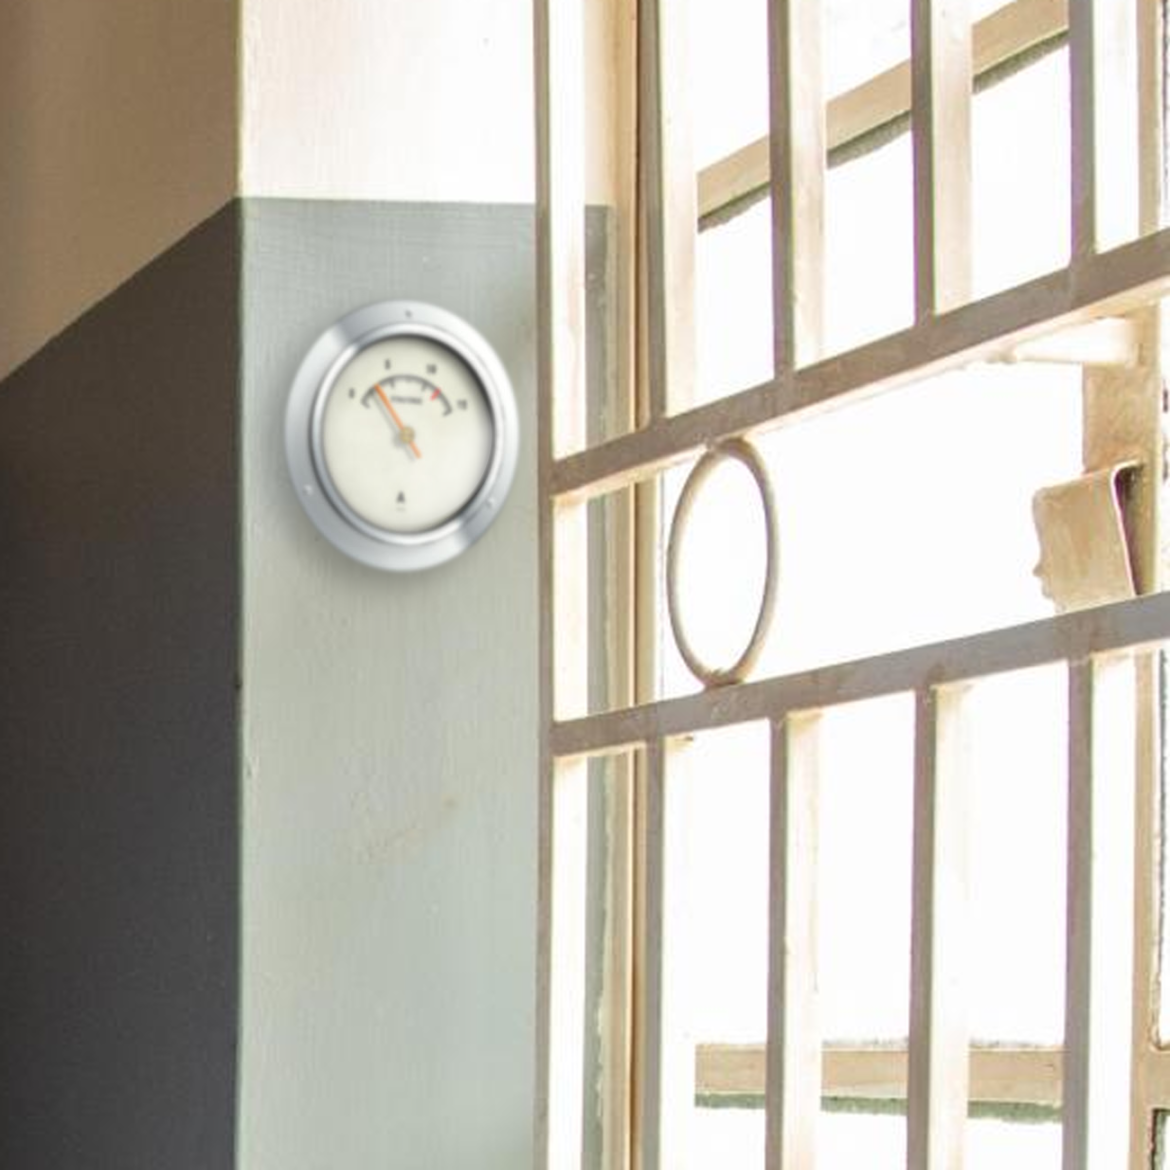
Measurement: 2.5 A
